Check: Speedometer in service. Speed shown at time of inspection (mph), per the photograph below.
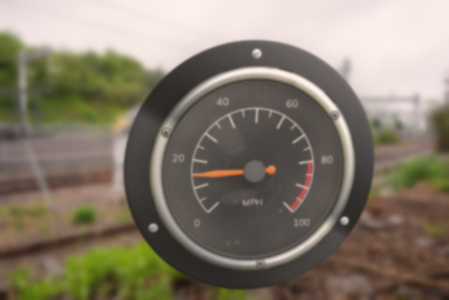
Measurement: 15 mph
